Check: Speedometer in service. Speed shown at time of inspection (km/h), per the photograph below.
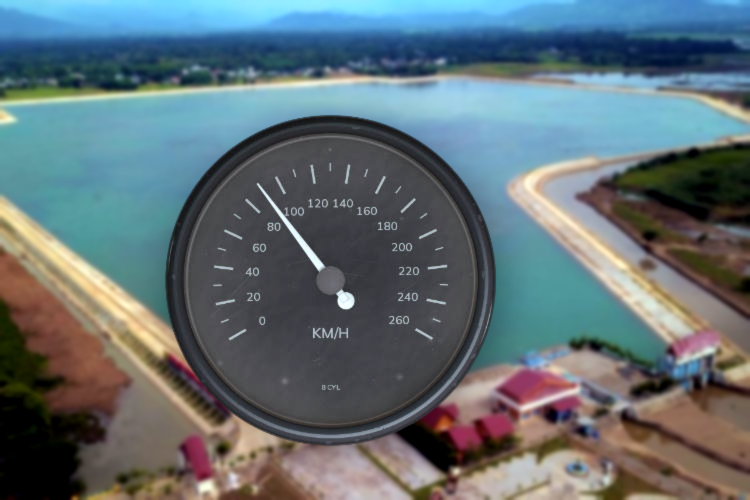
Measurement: 90 km/h
